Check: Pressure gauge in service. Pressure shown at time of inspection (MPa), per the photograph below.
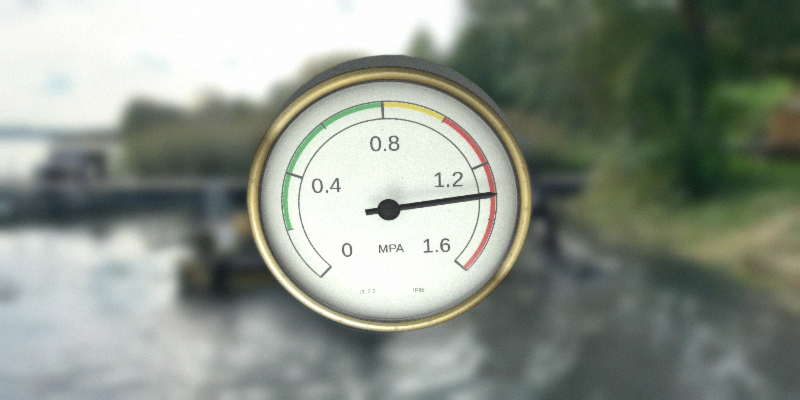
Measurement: 1.3 MPa
